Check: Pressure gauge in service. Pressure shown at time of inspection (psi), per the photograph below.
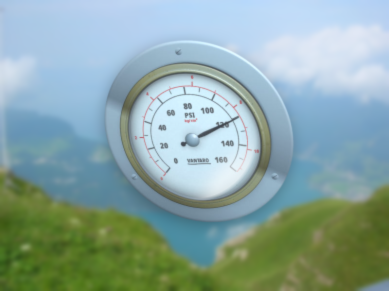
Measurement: 120 psi
